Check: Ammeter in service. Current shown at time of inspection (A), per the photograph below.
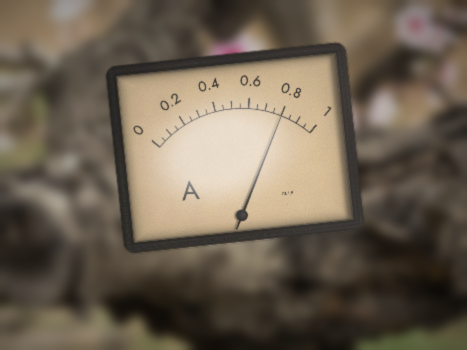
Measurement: 0.8 A
